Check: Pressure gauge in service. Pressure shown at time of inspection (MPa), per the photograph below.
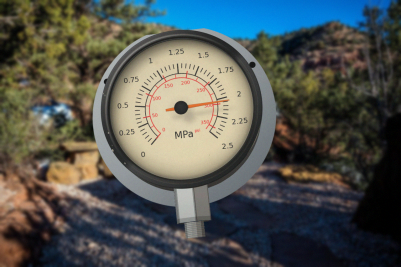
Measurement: 2.05 MPa
